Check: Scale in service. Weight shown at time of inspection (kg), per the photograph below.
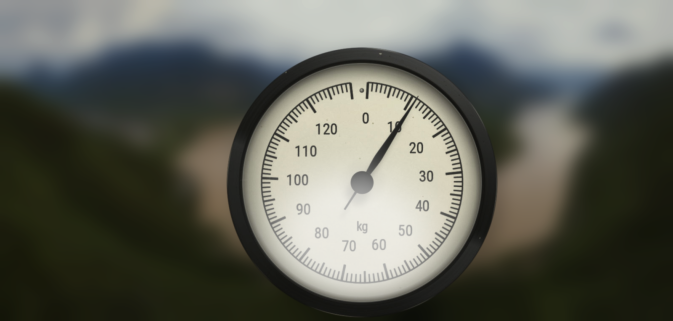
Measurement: 11 kg
